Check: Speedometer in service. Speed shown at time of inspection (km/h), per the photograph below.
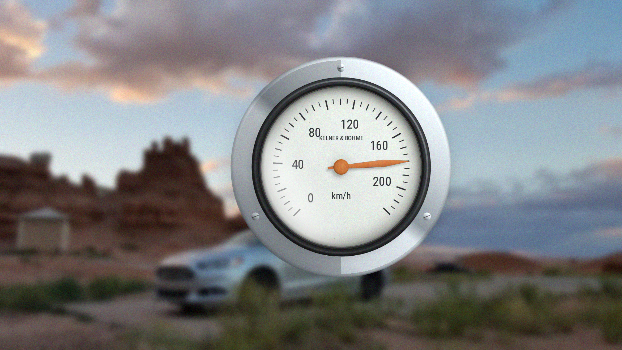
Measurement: 180 km/h
